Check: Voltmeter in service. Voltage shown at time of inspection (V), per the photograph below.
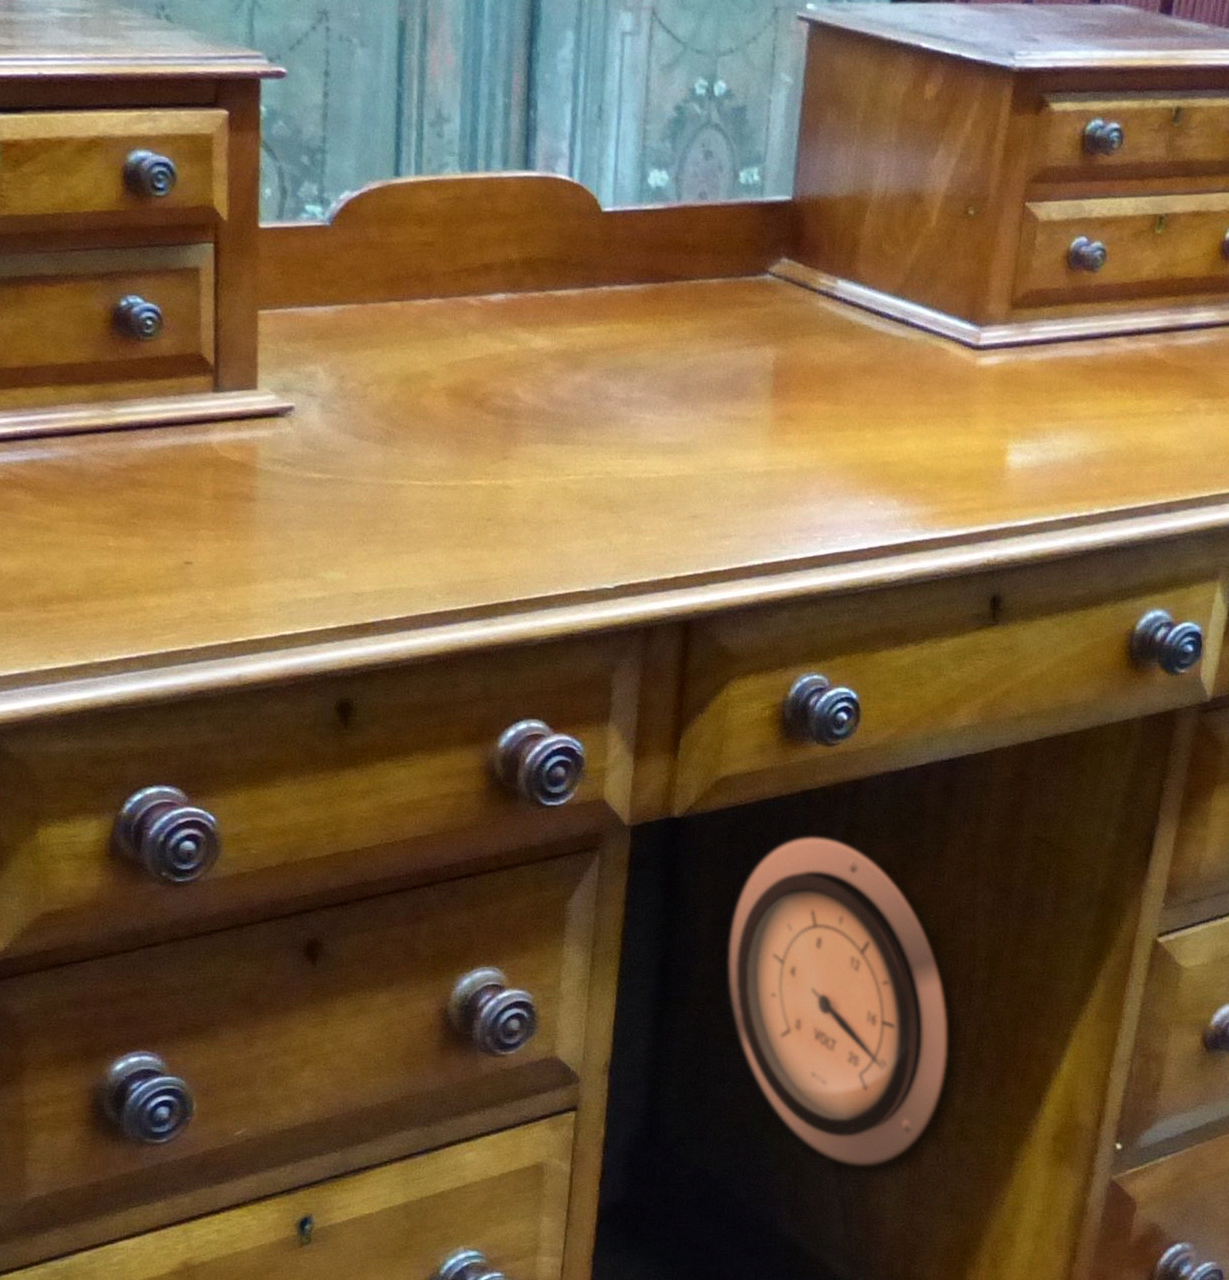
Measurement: 18 V
